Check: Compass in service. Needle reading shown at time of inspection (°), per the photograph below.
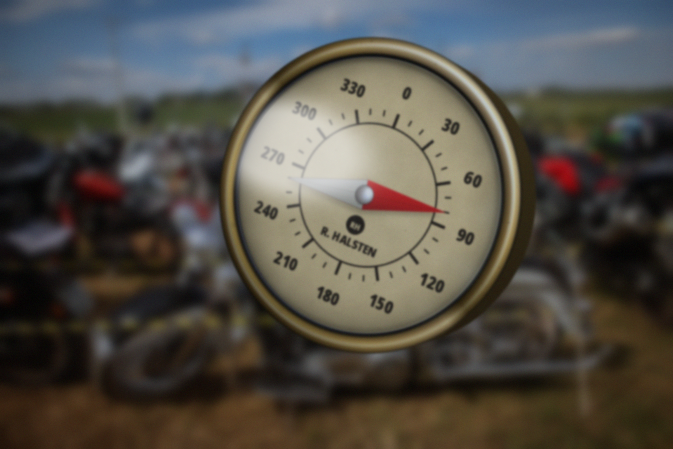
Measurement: 80 °
